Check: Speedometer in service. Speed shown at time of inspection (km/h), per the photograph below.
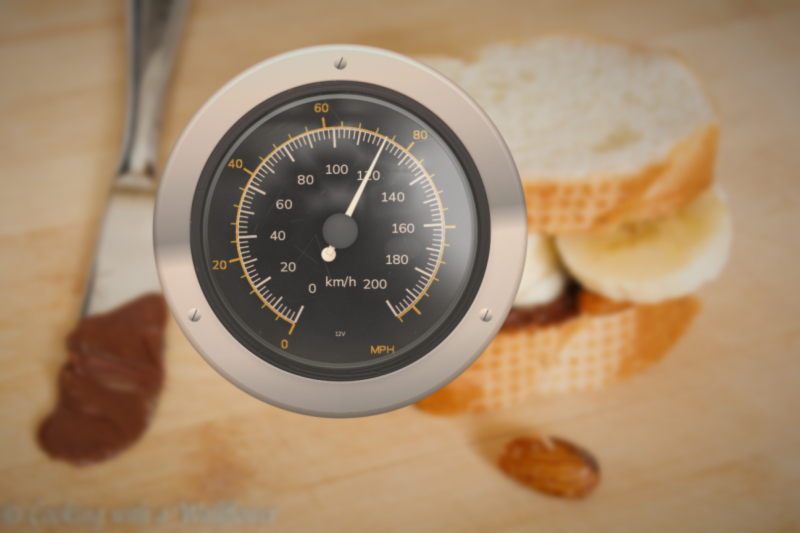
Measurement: 120 km/h
